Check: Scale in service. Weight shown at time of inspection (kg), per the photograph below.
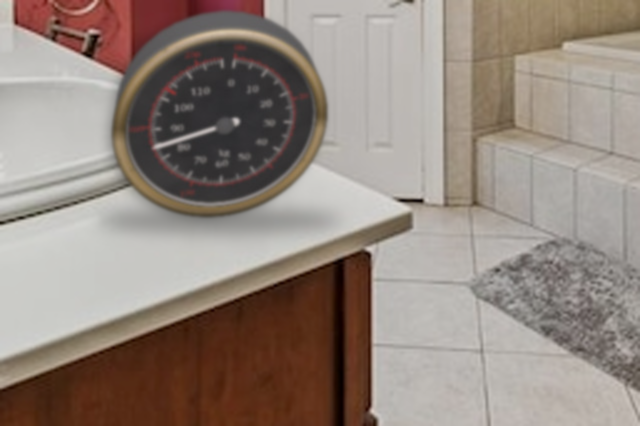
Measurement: 85 kg
